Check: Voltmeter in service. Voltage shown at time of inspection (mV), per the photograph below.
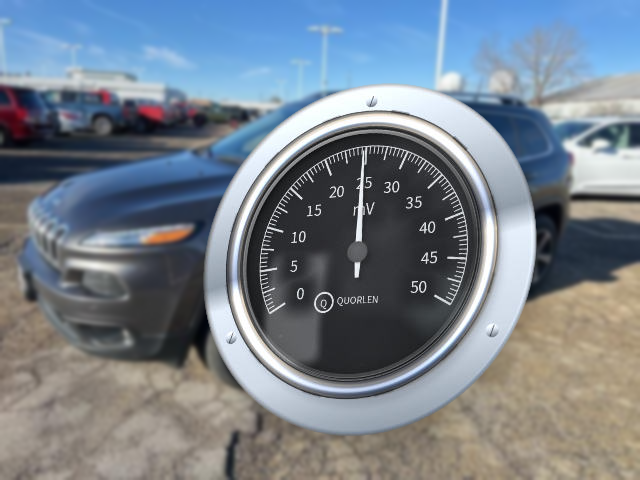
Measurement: 25 mV
